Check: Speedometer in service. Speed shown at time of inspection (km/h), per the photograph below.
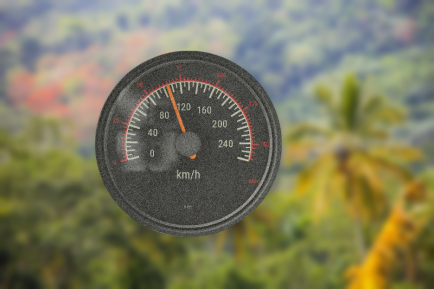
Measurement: 105 km/h
